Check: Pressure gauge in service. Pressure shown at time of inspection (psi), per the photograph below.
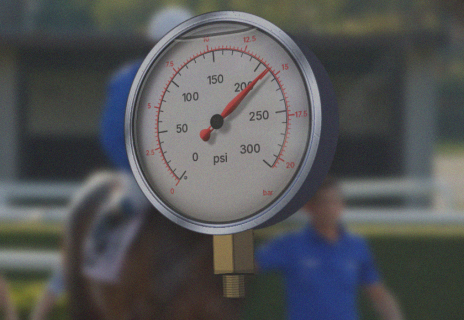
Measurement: 210 psi
